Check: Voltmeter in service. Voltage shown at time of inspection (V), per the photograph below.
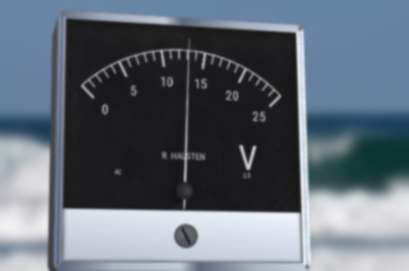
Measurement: 13 V
